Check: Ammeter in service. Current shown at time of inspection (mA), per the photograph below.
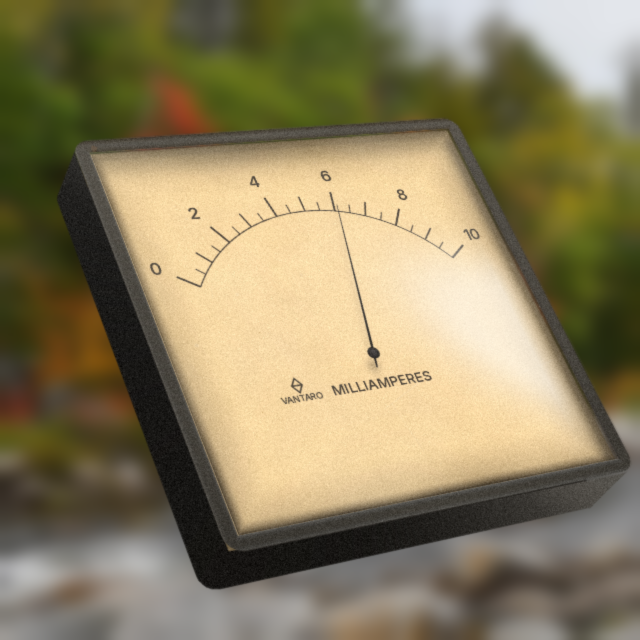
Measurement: 6 mA
